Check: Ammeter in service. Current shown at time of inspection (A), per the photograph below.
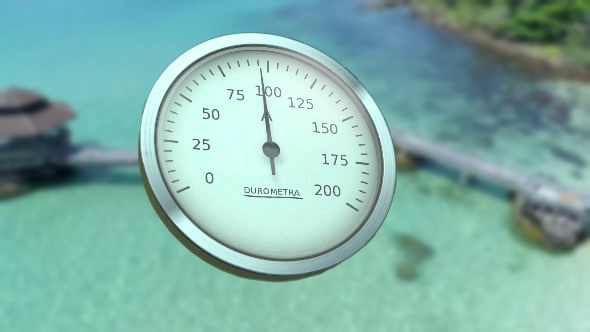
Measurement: 95 A
